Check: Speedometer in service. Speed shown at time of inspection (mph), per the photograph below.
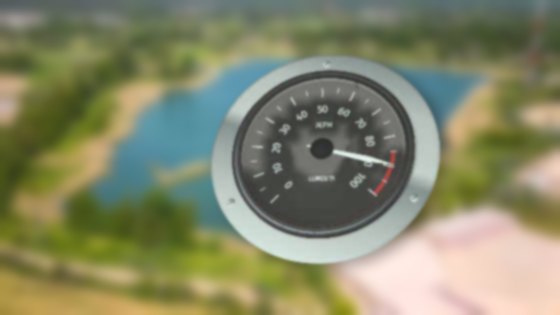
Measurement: 90 mph
